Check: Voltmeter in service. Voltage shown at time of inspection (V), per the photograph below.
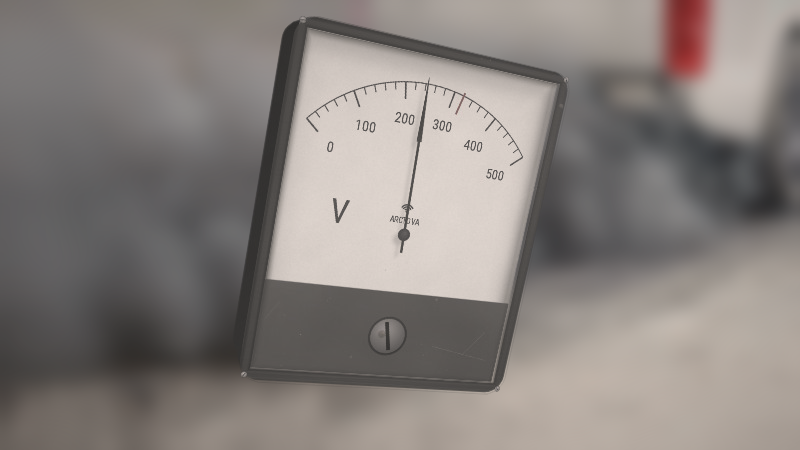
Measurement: 240 V
